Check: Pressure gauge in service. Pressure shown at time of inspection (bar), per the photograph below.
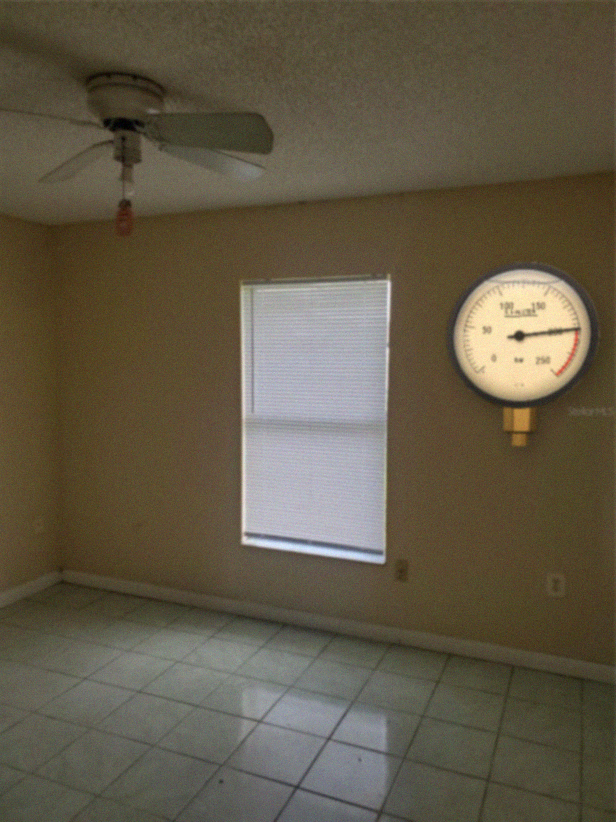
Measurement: 200 bar
